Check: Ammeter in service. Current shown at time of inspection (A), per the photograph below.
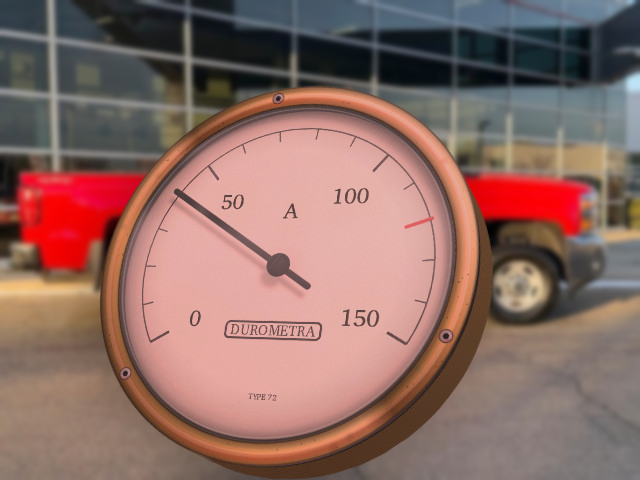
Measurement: 40 A
